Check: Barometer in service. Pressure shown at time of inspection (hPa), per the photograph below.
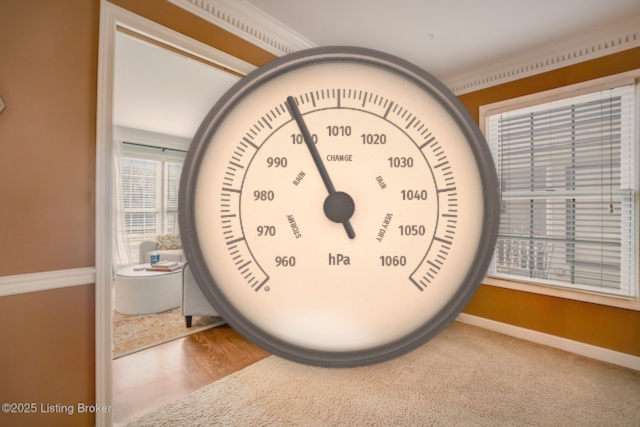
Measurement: 1001 hPa
